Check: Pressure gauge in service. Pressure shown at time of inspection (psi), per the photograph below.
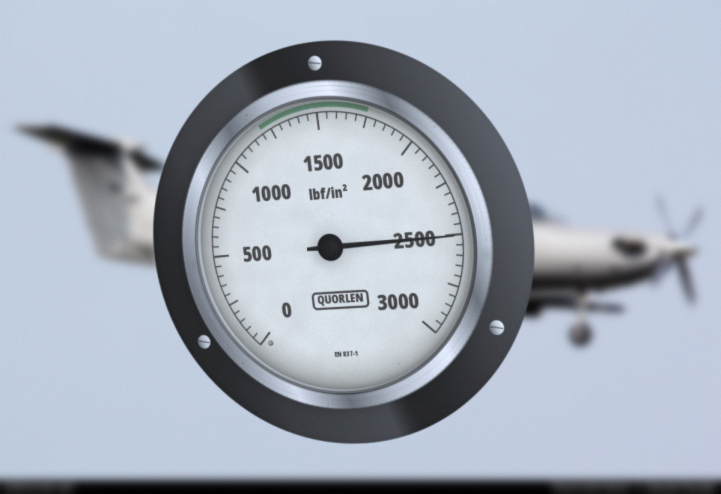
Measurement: 2500 psi
